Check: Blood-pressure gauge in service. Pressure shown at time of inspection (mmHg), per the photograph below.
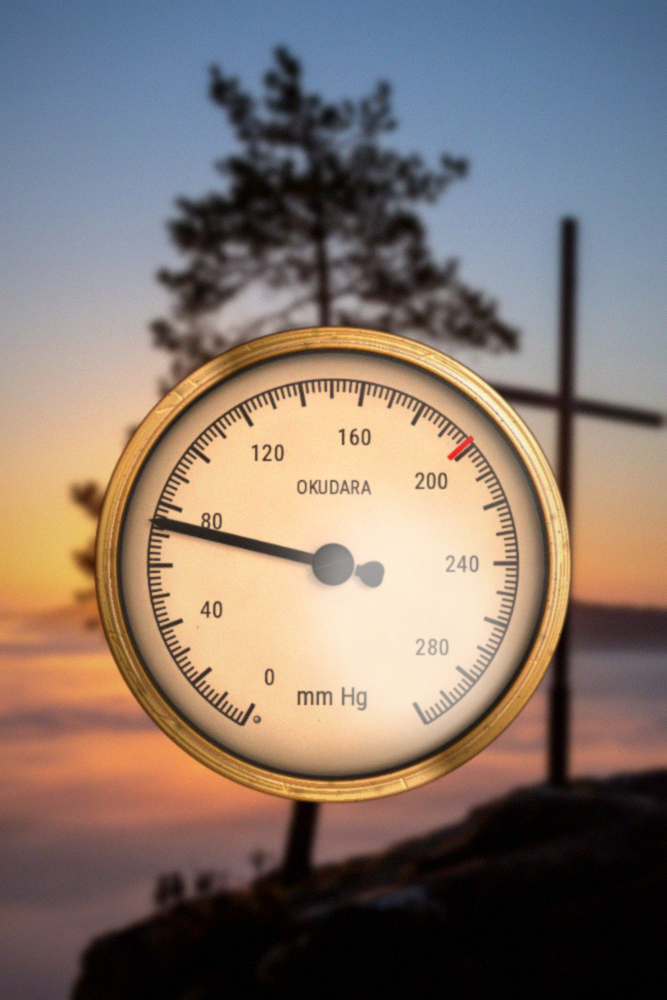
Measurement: 74 mmHg
